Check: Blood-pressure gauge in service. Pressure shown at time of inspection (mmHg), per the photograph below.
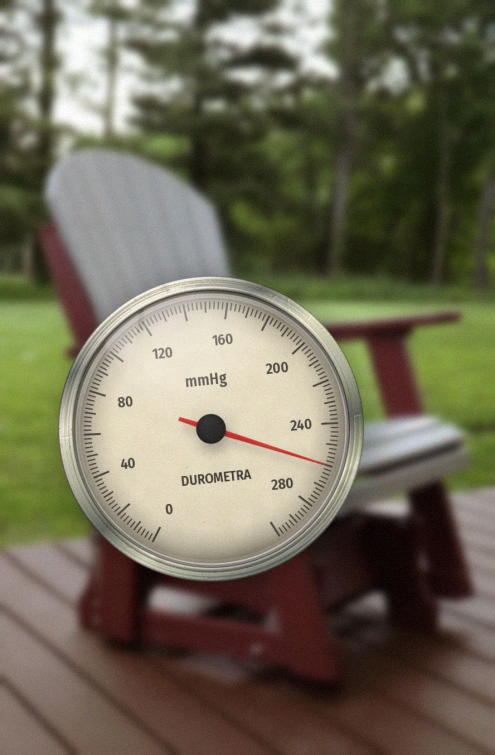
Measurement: 260 mmHg
